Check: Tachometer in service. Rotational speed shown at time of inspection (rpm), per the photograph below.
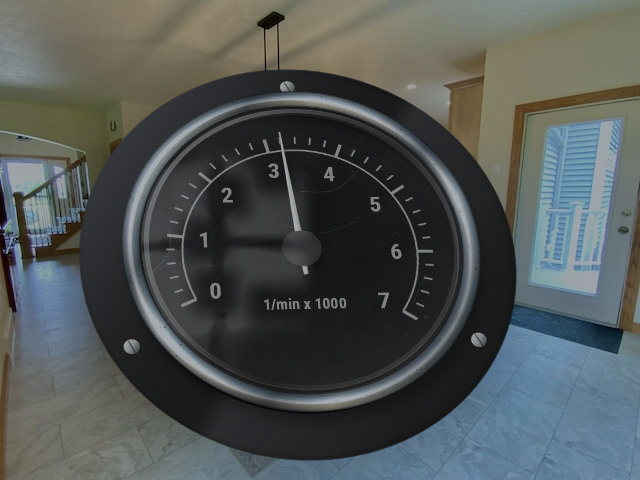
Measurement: 3200 rpm
